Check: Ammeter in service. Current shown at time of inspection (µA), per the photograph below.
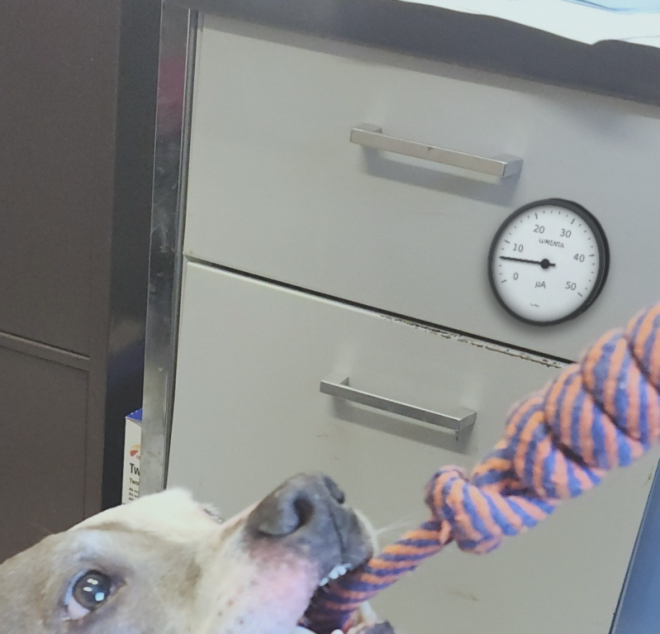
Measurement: 6 µA
